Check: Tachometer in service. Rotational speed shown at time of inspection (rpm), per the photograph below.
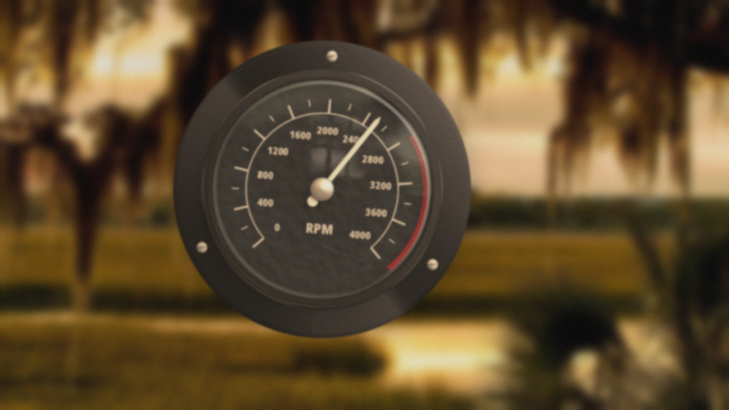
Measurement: 2500 rpm
